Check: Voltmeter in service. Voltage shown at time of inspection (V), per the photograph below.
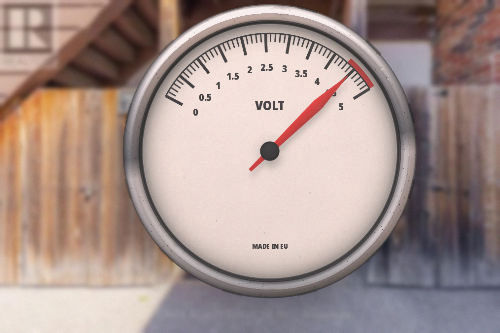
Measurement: 4.5 V
